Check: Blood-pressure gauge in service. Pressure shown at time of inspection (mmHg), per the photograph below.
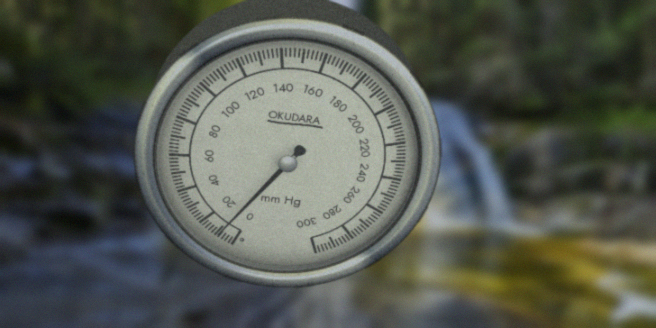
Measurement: 10 mmHg
